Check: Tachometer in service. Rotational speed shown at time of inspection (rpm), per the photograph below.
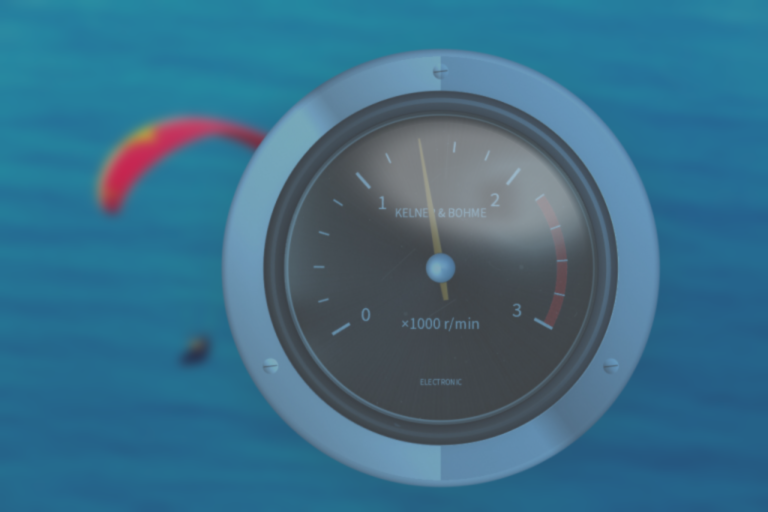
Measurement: 1400 rpm
